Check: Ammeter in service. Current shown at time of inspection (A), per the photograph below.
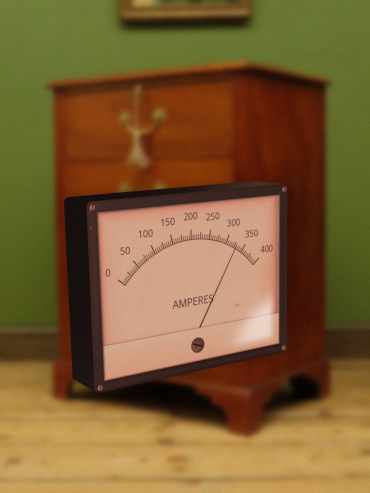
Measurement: 325 A
